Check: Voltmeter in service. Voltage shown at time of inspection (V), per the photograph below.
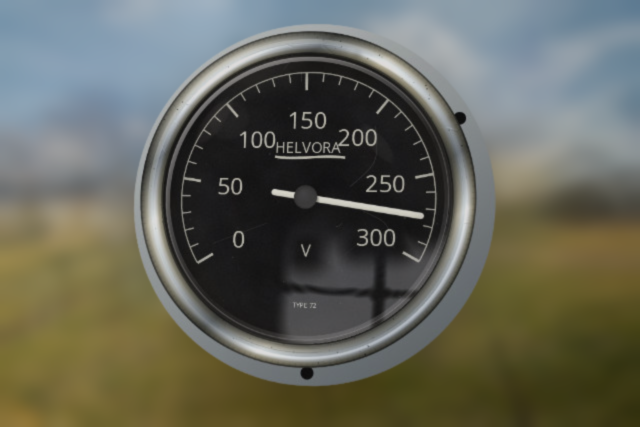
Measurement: 275 V
